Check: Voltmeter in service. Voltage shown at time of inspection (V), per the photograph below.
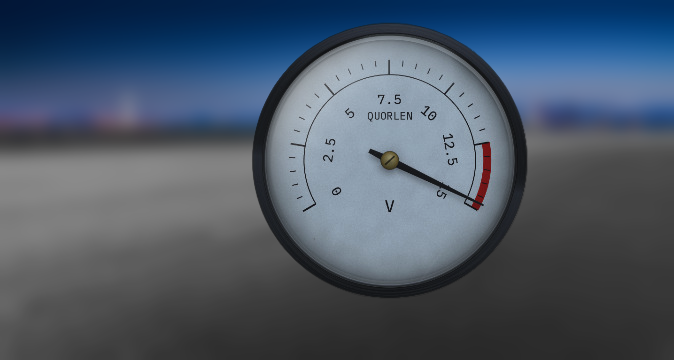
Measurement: 14.75 V
